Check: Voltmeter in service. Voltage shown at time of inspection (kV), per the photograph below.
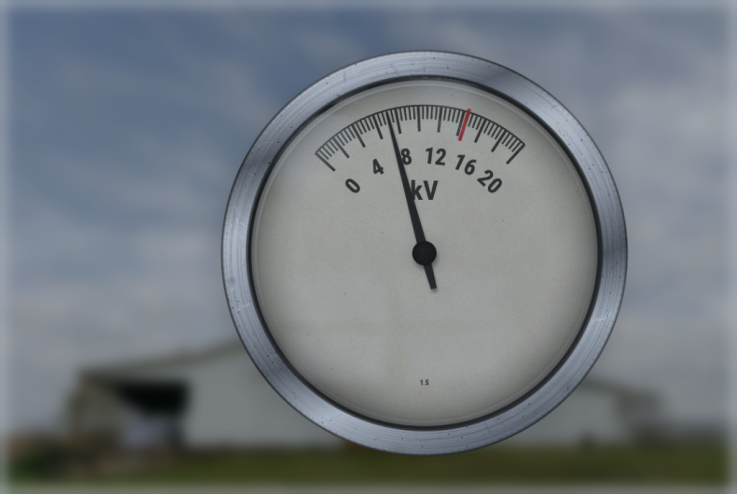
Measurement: 7.2 kV
